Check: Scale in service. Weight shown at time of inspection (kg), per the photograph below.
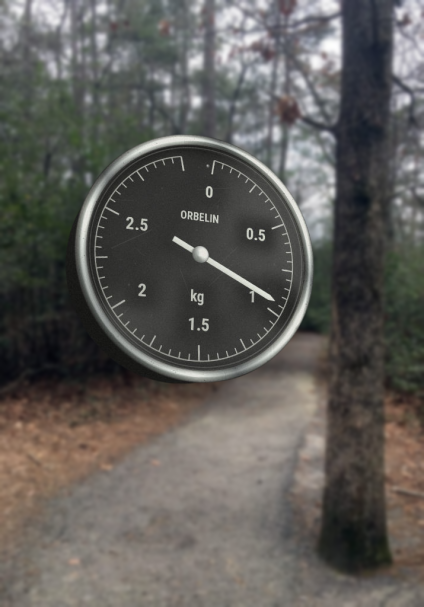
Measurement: 0.95 kg
